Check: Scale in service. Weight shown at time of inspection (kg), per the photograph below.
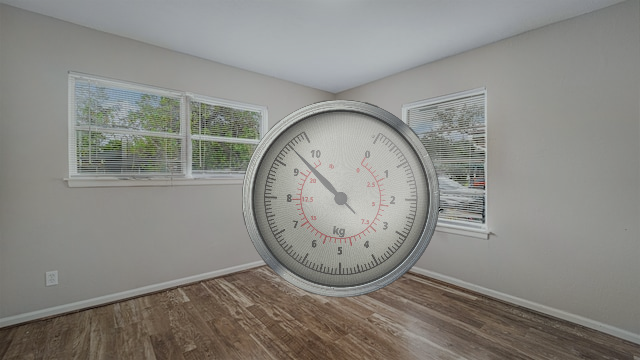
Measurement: 9.5 kg
